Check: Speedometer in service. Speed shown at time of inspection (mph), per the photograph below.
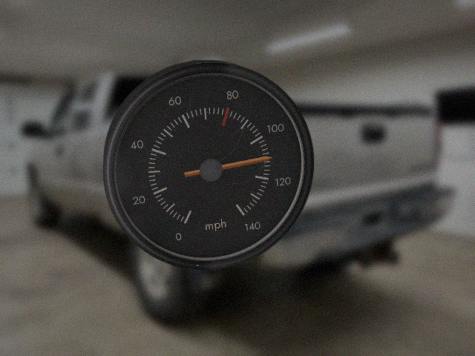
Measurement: 110 mph
